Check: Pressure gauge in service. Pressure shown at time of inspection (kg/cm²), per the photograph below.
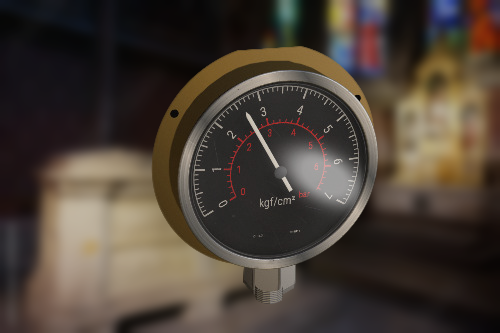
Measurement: 2.6 kg/cm²
